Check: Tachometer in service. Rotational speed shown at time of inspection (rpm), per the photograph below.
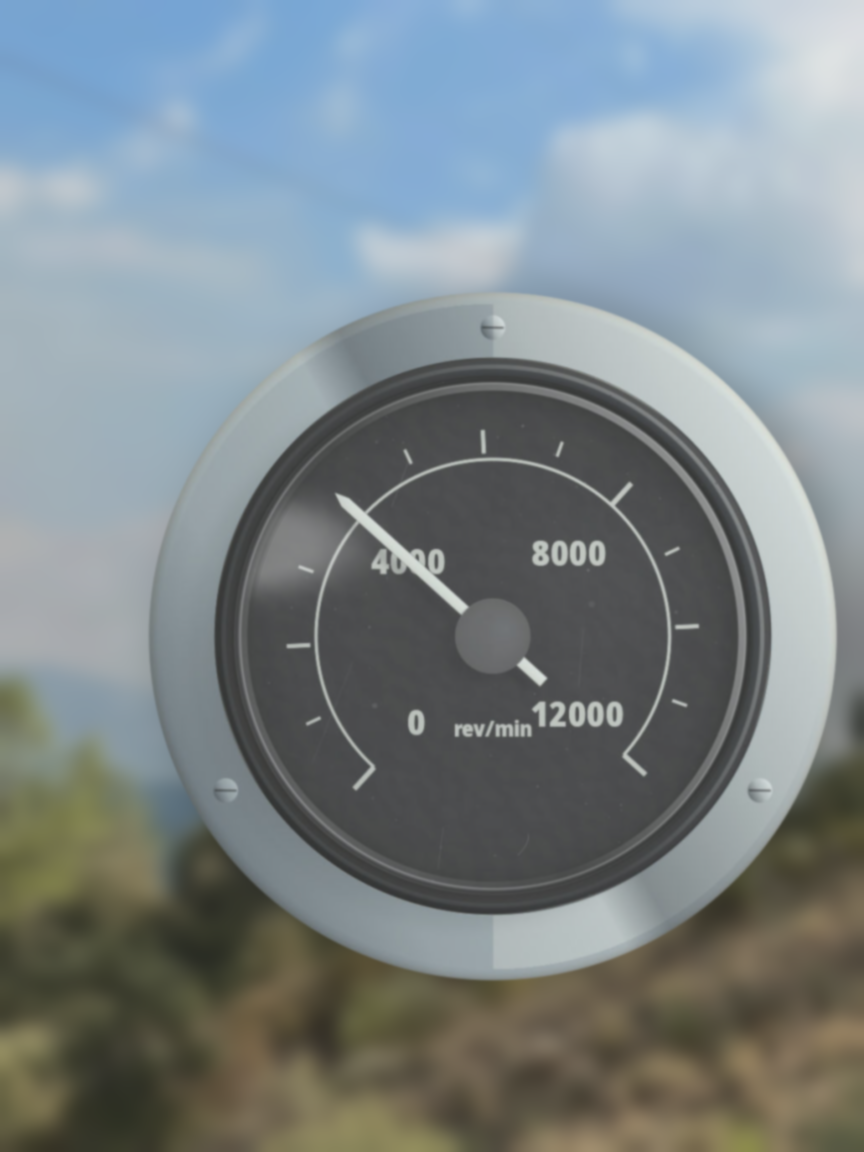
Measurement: 4000 rpm
